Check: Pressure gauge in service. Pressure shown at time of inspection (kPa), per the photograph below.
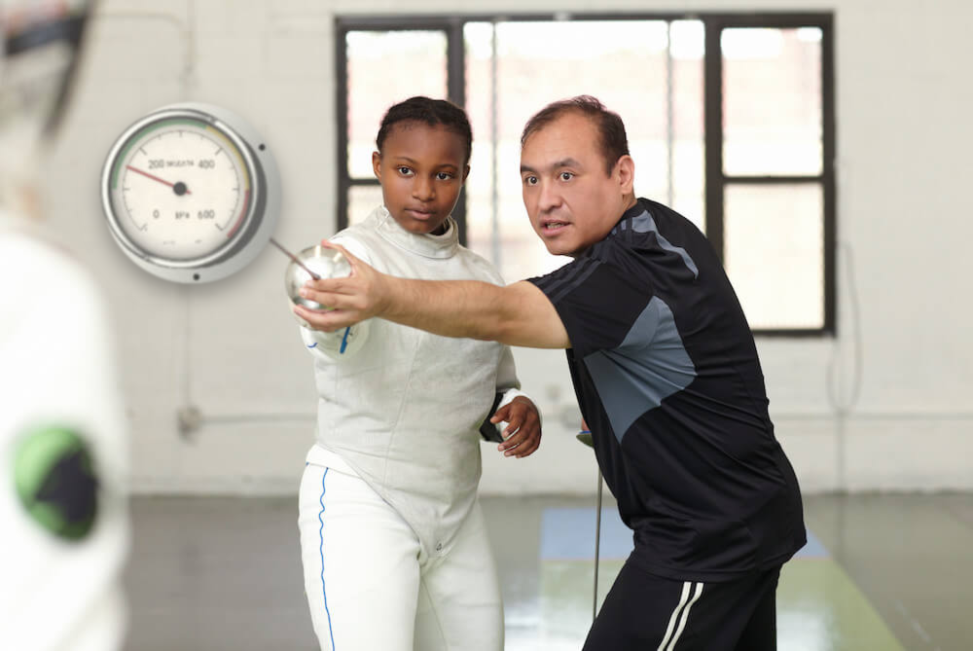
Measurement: 150 kPa
